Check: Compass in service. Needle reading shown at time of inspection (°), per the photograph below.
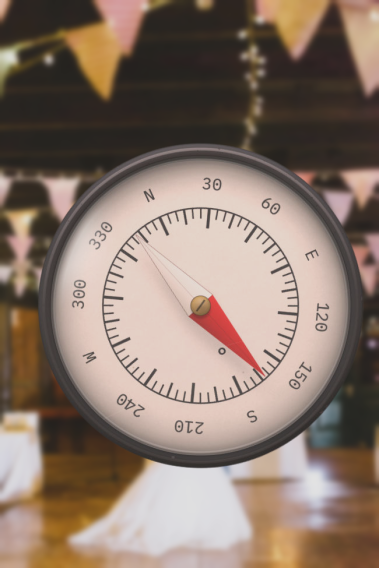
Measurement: 162.5 °
